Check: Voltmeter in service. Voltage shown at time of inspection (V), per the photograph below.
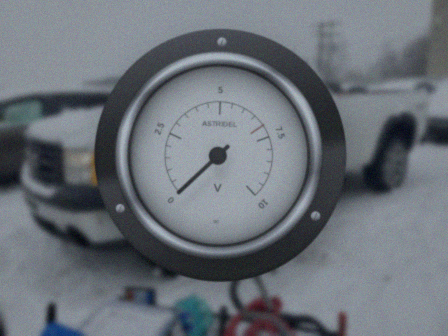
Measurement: 0 V
